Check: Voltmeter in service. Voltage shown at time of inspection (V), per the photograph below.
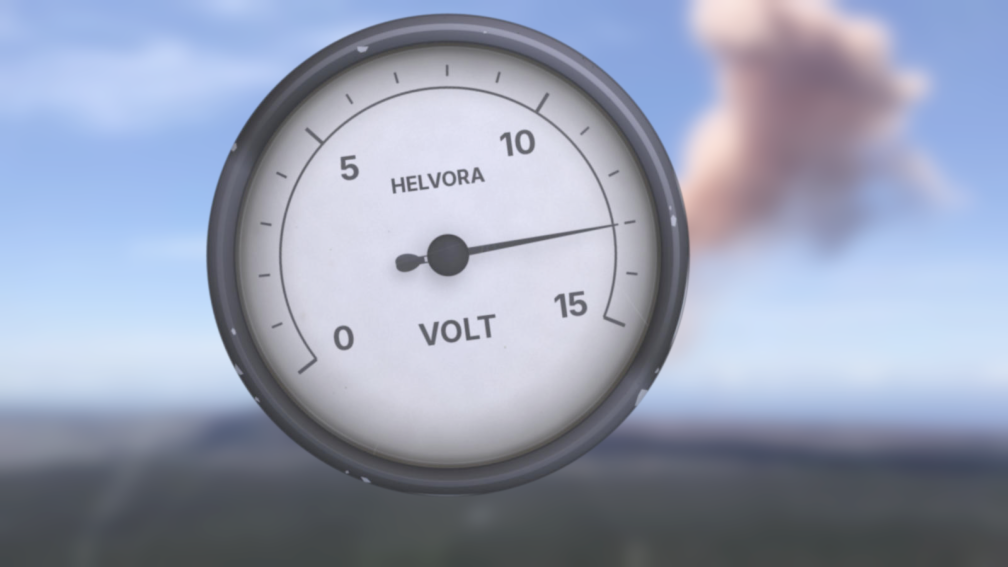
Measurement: 13 V
